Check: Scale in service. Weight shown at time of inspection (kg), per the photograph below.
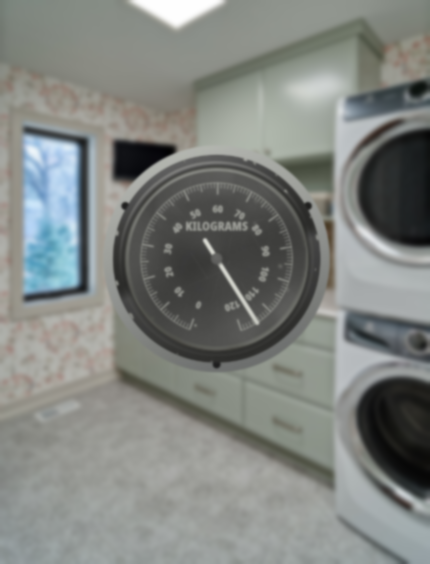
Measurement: 115 kg
